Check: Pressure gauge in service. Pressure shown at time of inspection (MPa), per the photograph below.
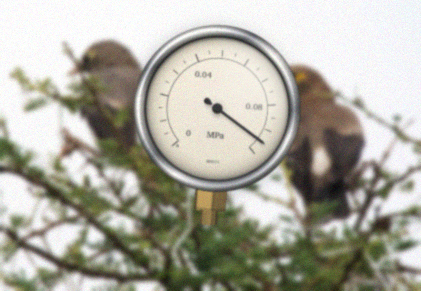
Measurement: 0.095 MPa
